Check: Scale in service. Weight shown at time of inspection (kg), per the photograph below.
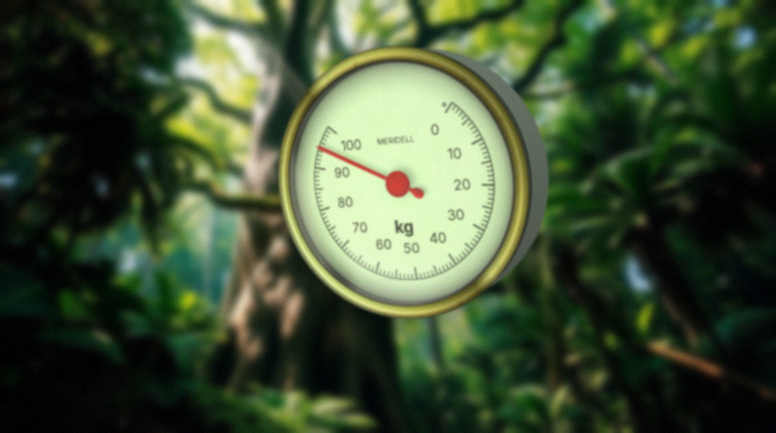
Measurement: 95 kg
